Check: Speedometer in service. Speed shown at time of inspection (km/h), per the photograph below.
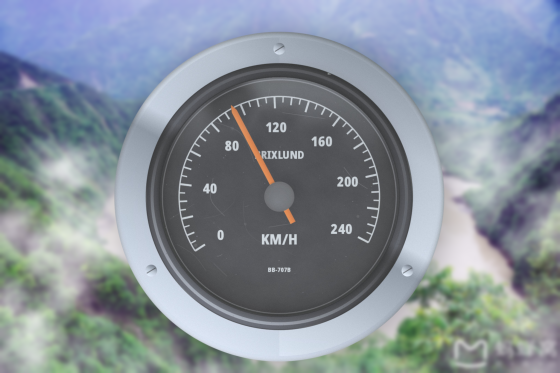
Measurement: 95 km/h
